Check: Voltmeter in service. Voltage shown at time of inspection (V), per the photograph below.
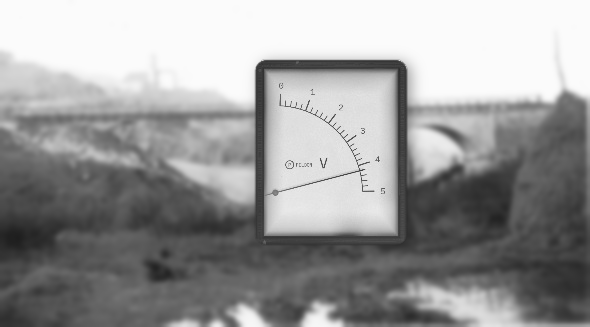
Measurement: 4.2 V
